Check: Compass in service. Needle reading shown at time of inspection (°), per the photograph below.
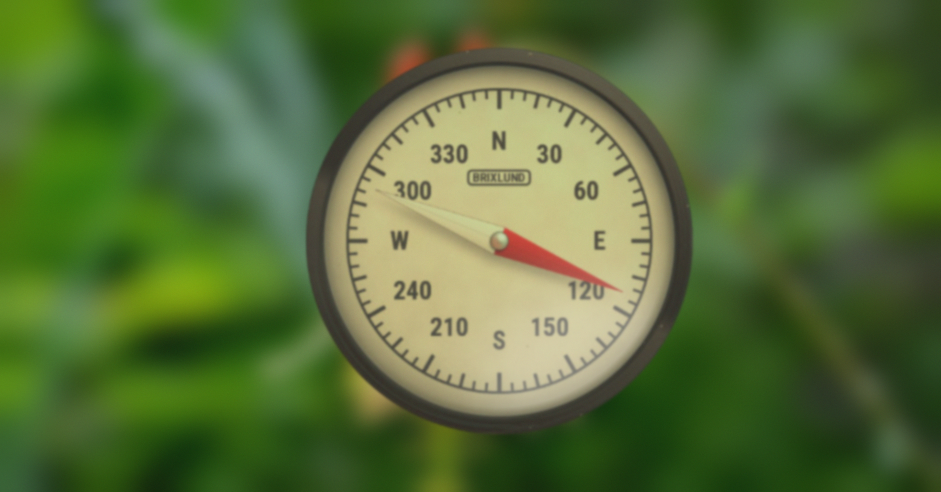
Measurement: 112.5 °
